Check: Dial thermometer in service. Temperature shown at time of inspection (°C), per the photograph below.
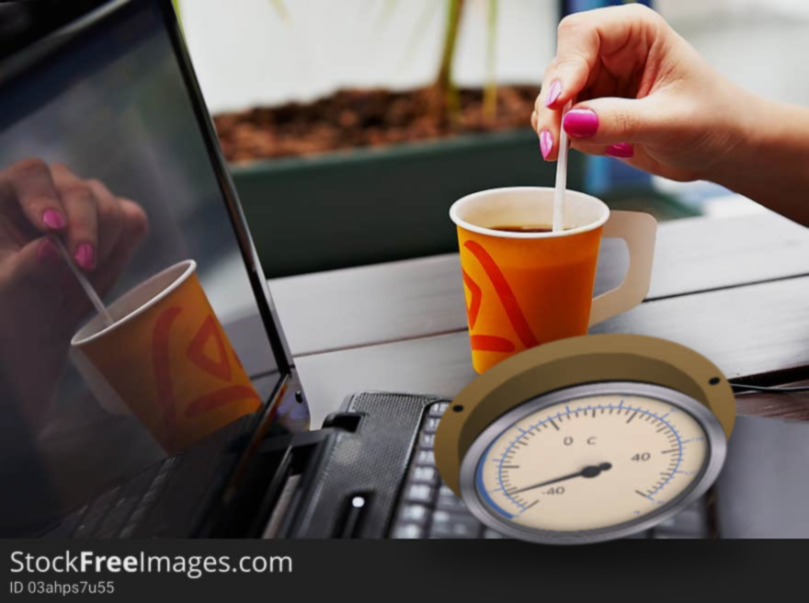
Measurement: -30 °C
